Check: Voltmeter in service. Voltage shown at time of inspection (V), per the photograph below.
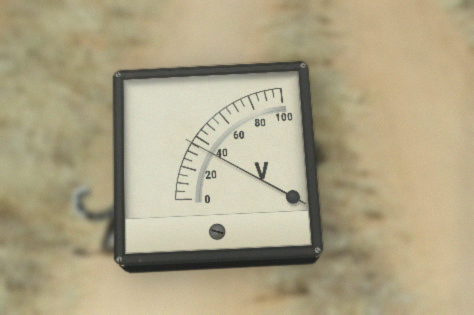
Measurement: 35 V
